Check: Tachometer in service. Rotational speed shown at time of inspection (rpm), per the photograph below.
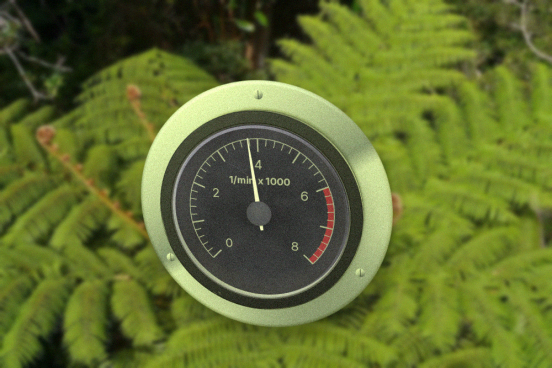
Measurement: 3800 rpm
